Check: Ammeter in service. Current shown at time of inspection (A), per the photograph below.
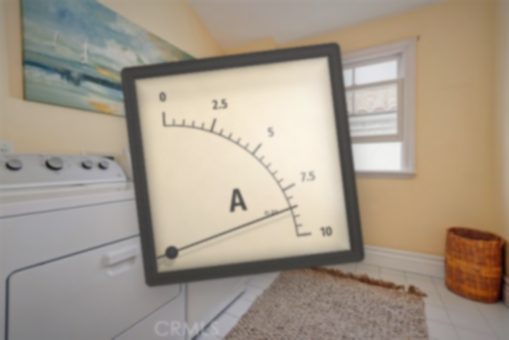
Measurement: 8.5 A
